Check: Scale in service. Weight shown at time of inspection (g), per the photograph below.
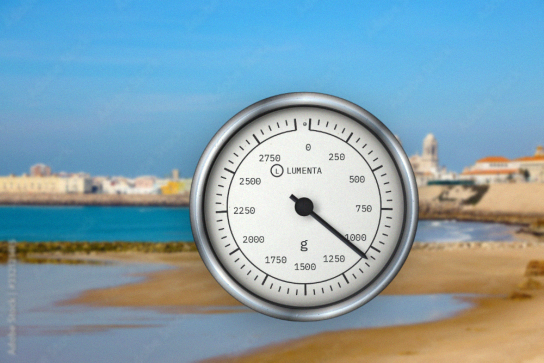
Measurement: 1075 g
